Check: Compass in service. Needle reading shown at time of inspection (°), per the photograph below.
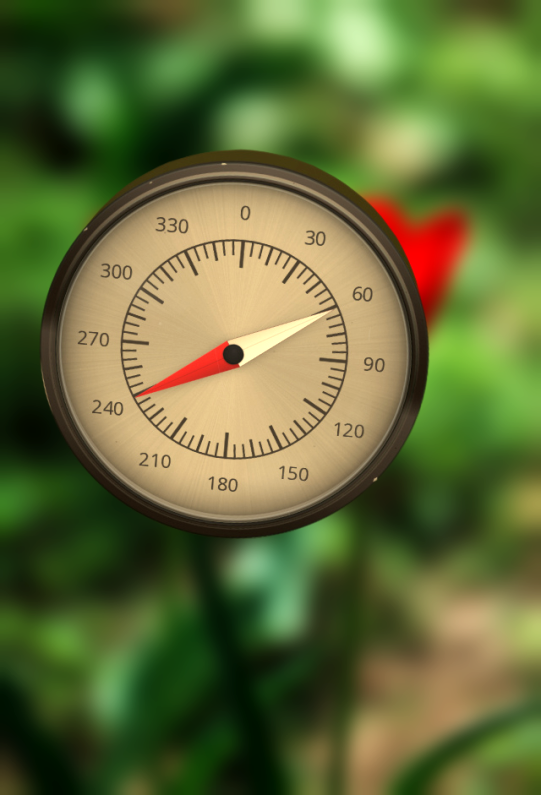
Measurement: 240 °
